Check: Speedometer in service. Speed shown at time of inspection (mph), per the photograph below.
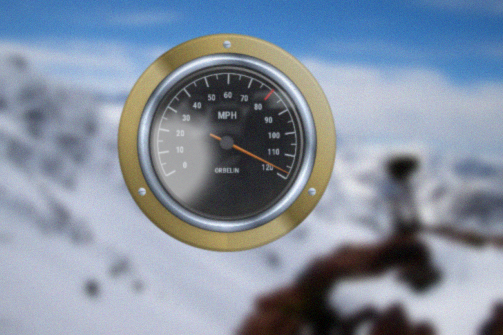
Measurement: 117.5 mph
